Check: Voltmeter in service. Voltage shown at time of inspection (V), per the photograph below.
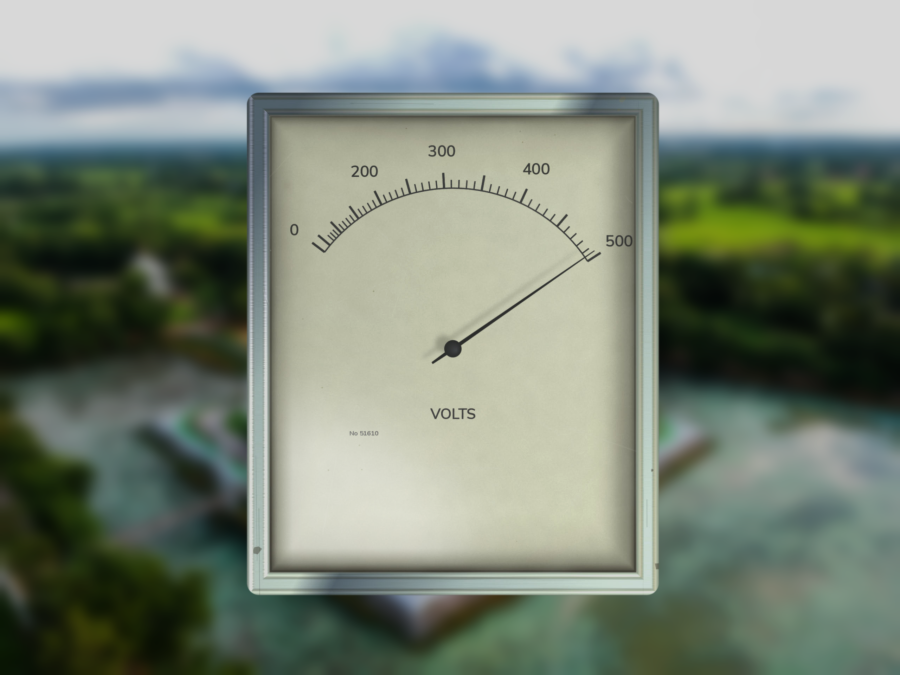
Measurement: 495 V
